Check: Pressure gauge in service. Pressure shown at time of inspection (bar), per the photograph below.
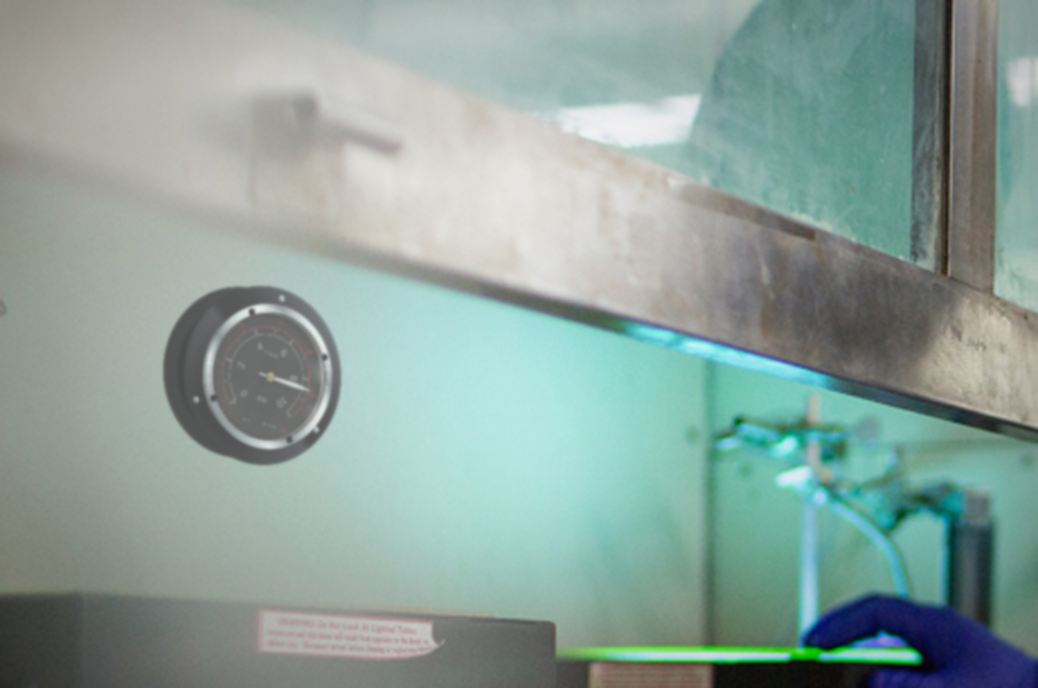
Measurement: 8.5 bar
